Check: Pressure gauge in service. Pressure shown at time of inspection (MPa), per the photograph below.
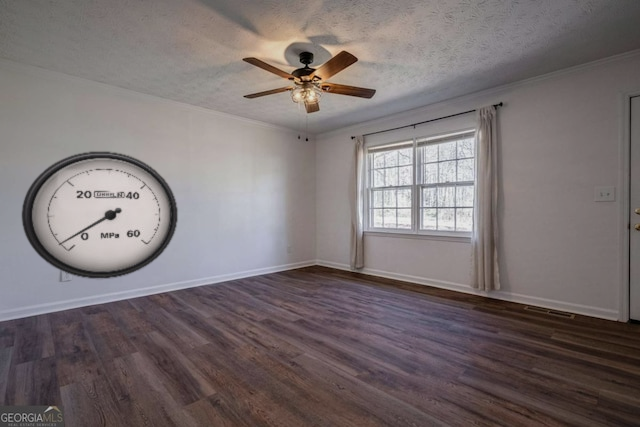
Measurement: 2.5 MPa
